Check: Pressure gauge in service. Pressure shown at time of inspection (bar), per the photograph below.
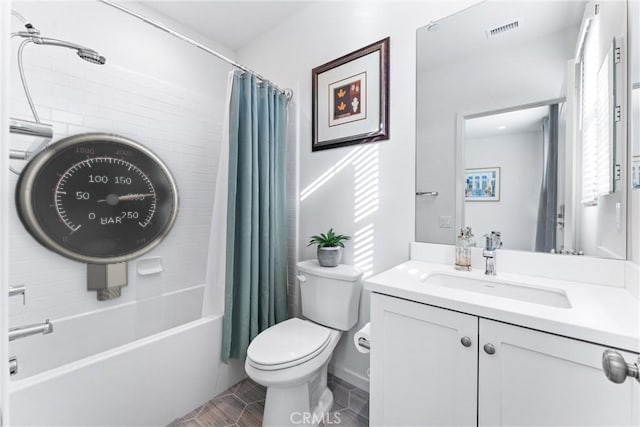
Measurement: 200 bar
